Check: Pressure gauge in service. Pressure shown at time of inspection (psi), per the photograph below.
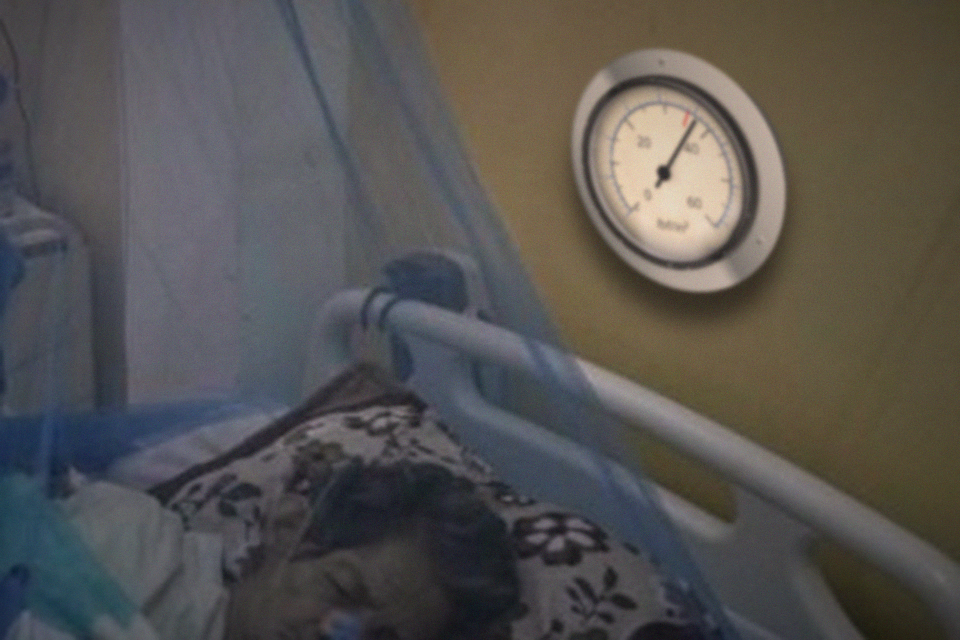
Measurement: 37.5 psi
